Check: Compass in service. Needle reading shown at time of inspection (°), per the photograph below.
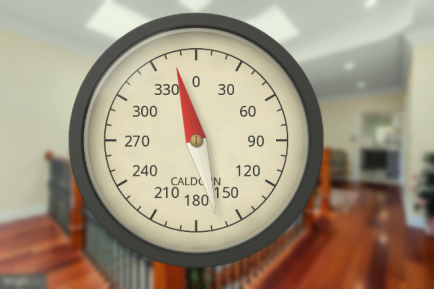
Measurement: 345 °
